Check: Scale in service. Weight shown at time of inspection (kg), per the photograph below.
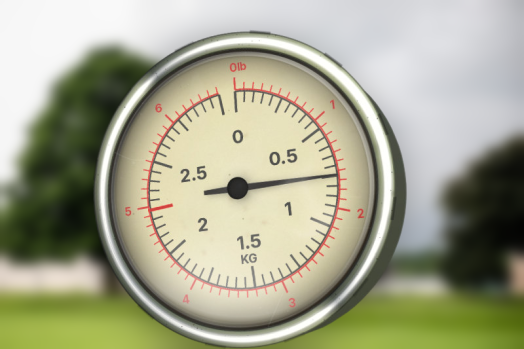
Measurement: 0.75 kg
